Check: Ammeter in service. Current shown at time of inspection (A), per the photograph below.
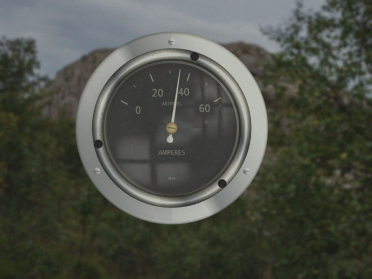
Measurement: 35 A
